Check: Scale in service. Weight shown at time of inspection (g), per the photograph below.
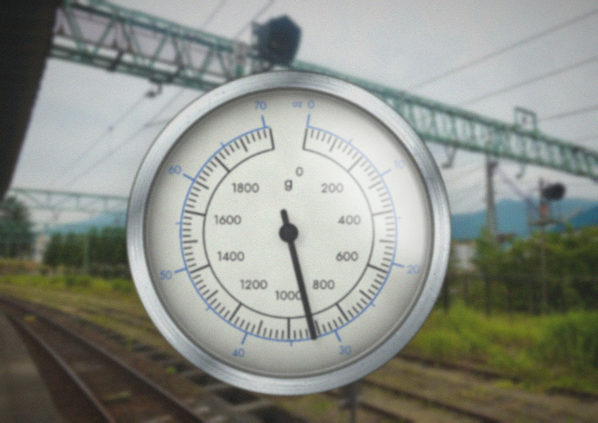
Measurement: 920 g
